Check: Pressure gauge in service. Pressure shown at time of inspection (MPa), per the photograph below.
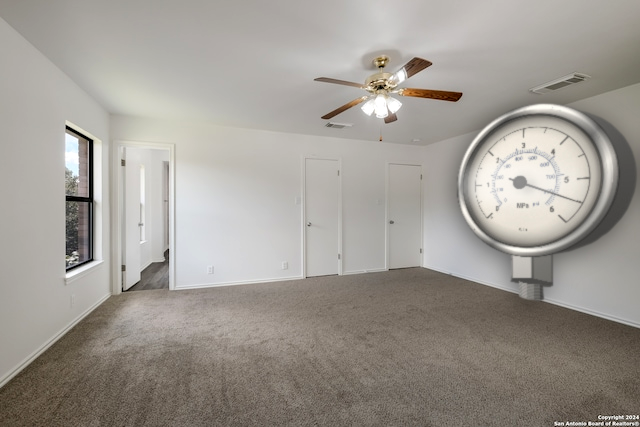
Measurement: 5.5 MPa
